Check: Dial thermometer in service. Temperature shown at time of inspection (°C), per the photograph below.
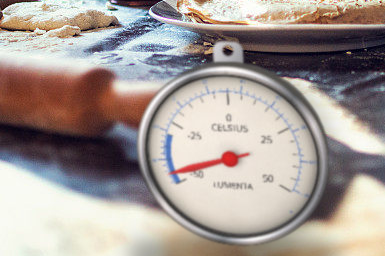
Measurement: -45 °C
